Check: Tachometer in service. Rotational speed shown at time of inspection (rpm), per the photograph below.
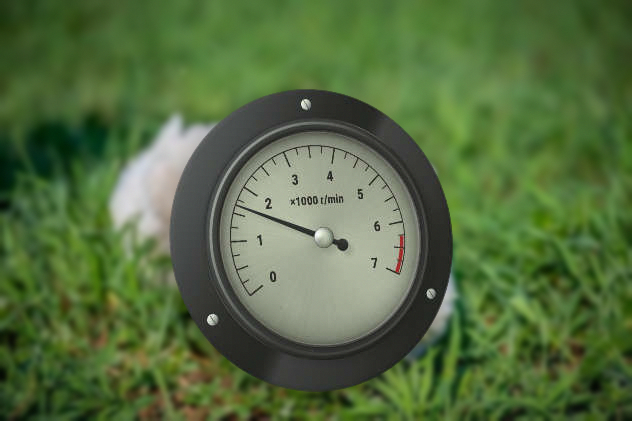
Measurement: 1625 rpm
